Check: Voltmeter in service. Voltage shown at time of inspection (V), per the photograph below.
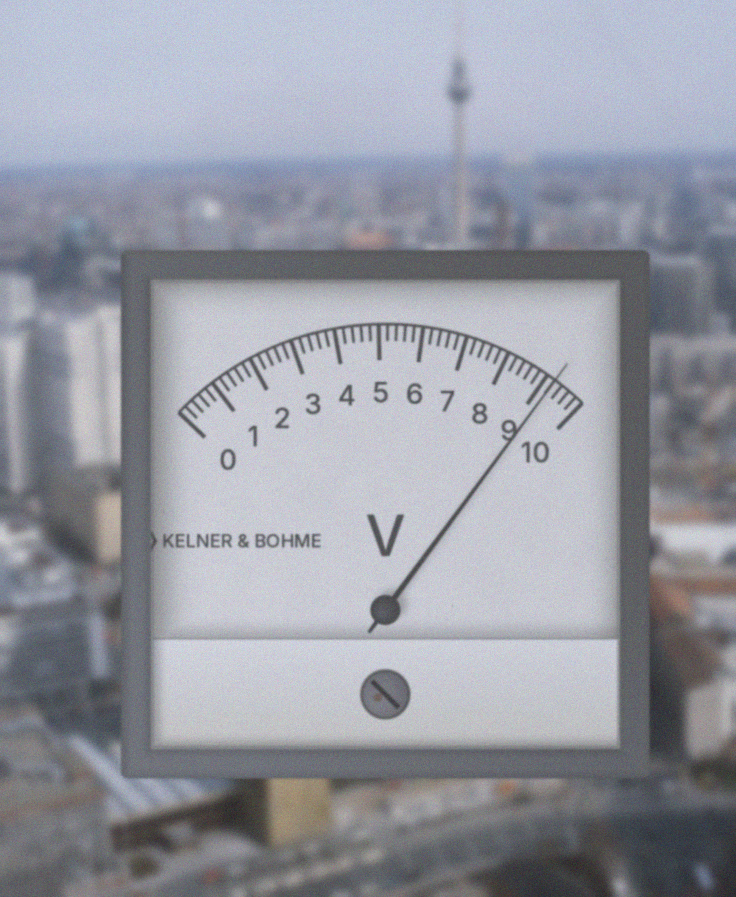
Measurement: 9.2 V
